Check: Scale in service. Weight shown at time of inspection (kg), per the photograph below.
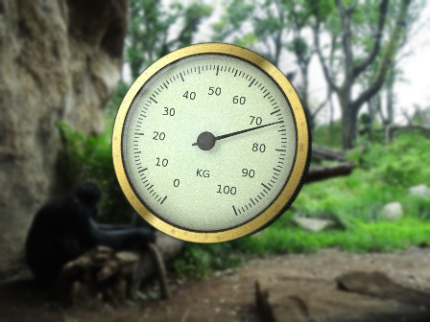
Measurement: 73 kg
